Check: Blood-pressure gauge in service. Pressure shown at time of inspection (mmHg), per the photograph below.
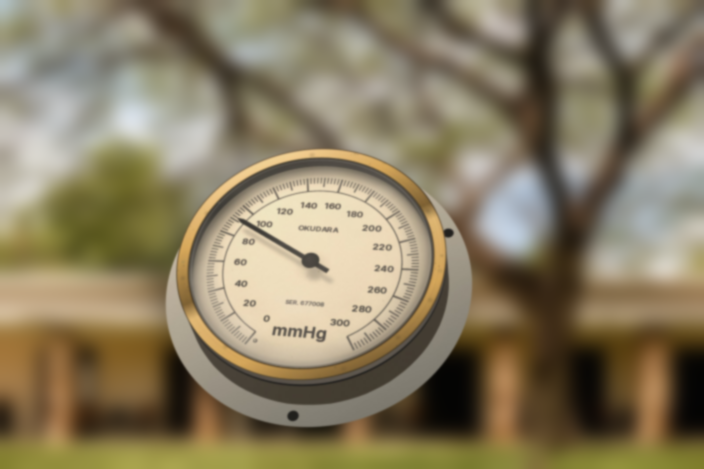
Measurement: 90 mmHg
